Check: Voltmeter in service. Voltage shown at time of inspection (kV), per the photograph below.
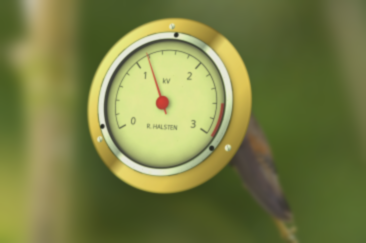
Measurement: 1.2 kV
